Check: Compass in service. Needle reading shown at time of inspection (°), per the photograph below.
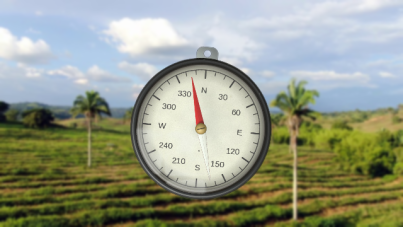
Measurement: 345 °
